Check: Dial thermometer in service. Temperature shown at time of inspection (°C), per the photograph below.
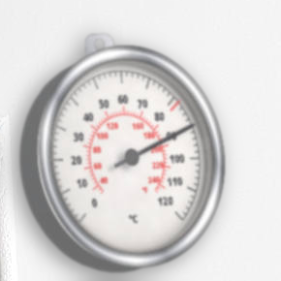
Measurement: 90 °C
